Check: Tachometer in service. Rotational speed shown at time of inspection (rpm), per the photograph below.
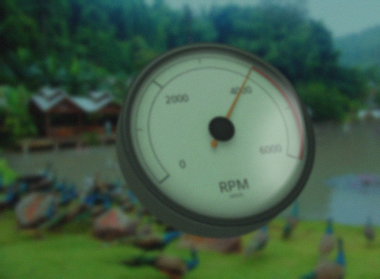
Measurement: 4000 rpm
